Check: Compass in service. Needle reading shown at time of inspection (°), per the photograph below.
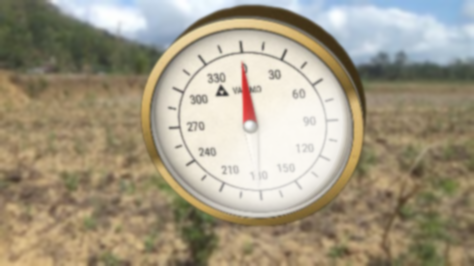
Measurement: 0 °
